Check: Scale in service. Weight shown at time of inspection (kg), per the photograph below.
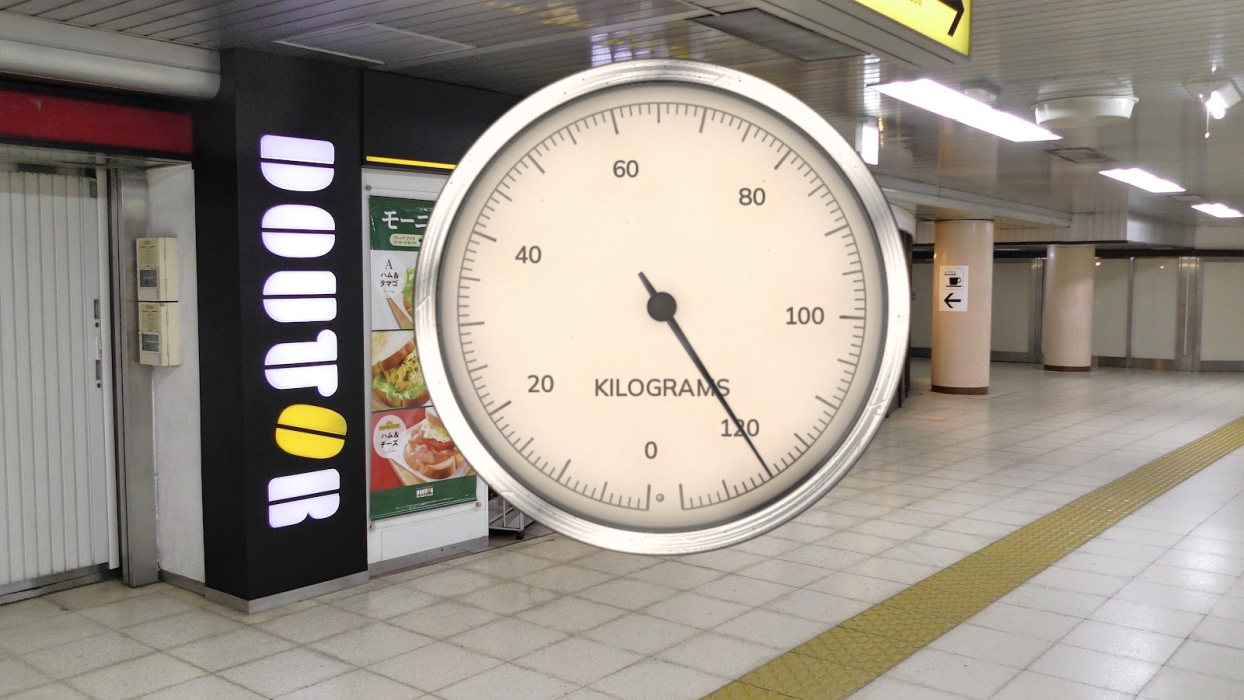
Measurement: 120 kg
